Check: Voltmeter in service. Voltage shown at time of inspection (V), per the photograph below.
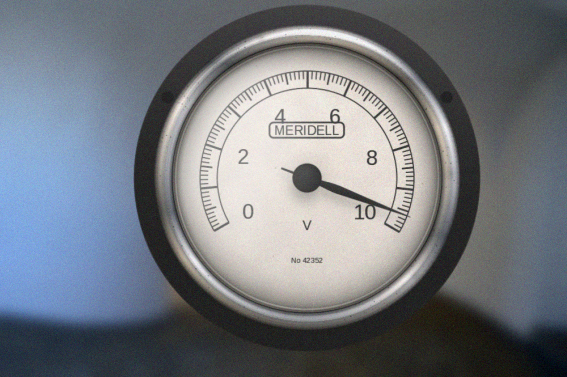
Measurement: 9.6 V
